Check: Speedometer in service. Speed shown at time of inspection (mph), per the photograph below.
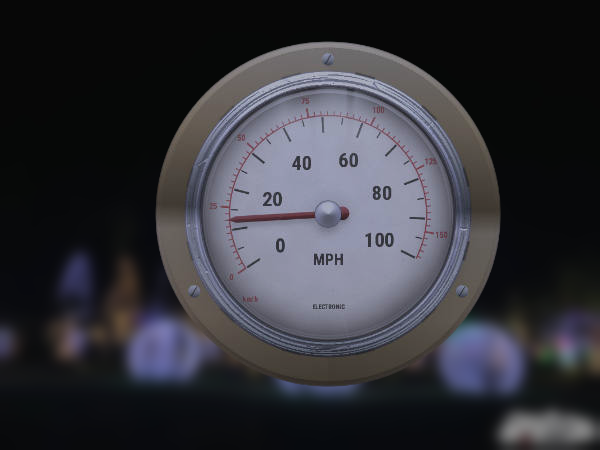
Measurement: 12.5 mph
